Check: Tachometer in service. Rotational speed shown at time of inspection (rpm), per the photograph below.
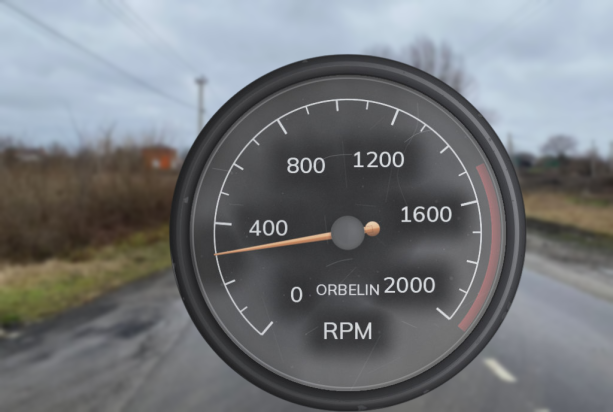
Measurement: 300 rpm
